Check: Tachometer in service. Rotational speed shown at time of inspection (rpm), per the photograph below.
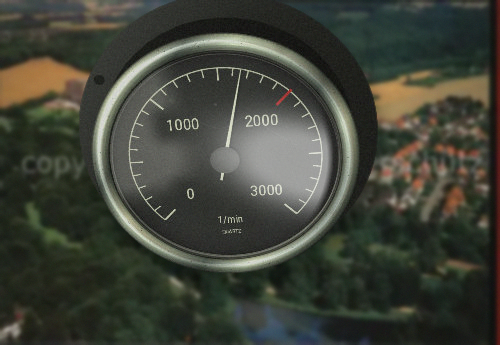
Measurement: 1650 rpm
